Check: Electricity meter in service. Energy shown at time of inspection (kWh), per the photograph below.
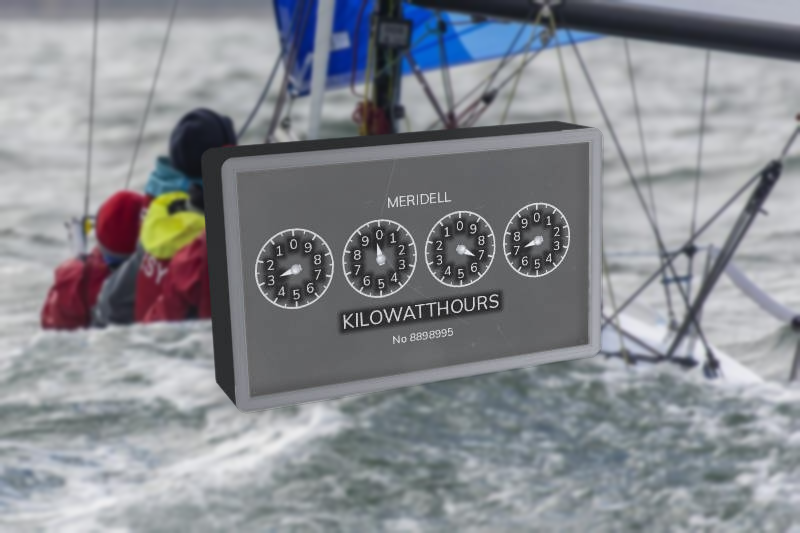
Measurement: 2967 kWh
